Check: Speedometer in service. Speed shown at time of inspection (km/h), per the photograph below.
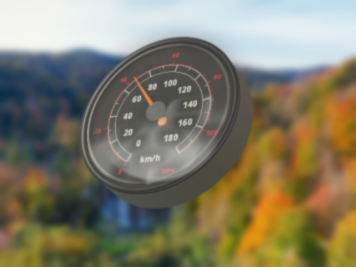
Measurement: 70 km/h
